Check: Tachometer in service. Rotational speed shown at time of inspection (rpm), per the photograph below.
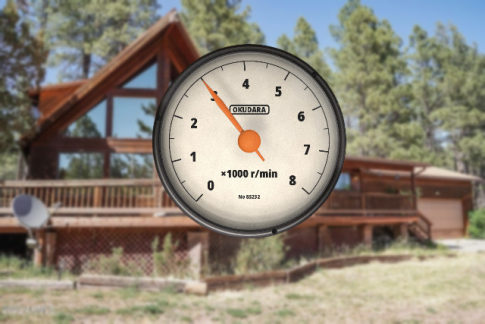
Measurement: 3000 rpm
